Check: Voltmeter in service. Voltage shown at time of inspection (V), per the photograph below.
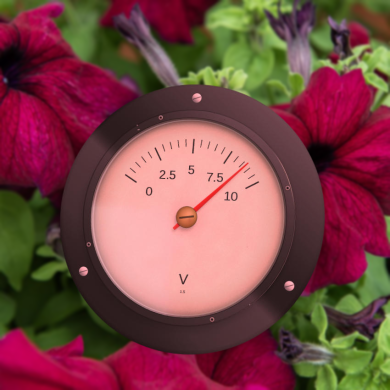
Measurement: 8.75 V
